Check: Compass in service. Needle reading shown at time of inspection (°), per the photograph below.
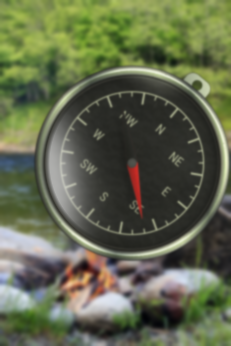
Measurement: 130 °
